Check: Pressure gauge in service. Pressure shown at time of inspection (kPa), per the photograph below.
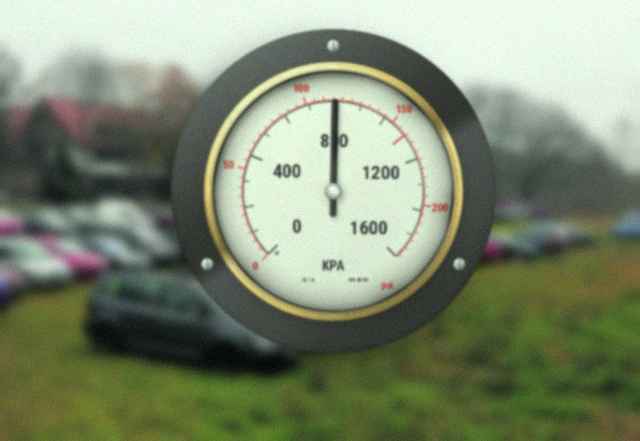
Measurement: 800 kPa
